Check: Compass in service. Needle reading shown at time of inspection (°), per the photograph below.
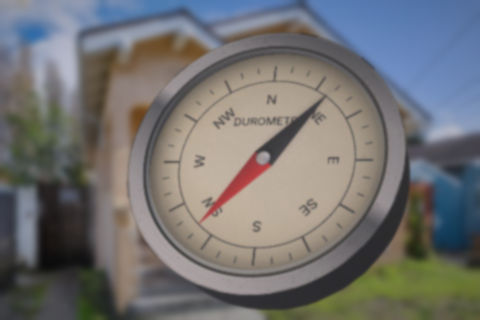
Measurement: 220 °
